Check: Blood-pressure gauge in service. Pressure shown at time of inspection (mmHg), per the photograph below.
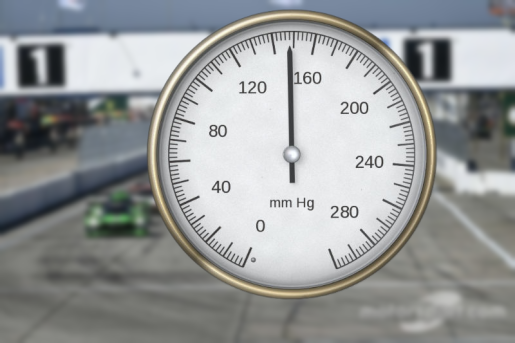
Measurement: 148 mmHg
